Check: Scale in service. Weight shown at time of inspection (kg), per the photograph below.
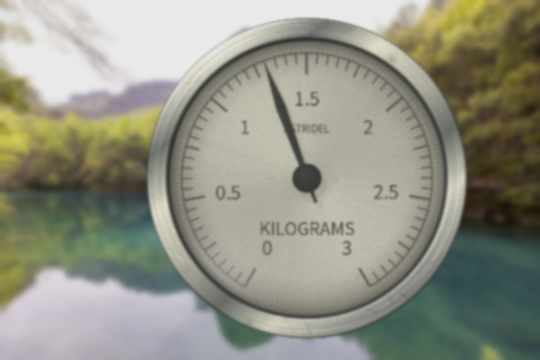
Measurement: 1.3 kg
